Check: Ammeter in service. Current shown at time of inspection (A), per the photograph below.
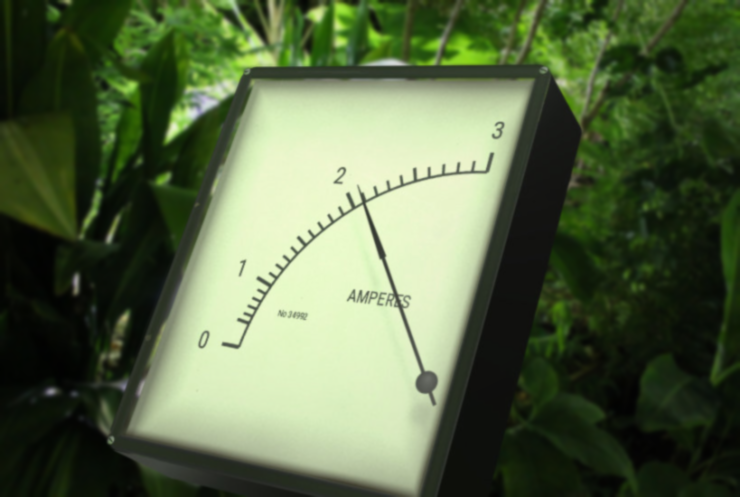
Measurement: 2.1 A
